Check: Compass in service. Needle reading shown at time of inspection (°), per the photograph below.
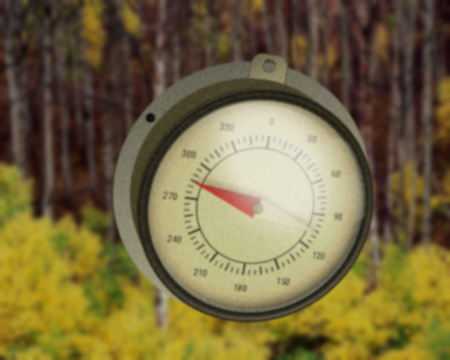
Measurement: 285 °
